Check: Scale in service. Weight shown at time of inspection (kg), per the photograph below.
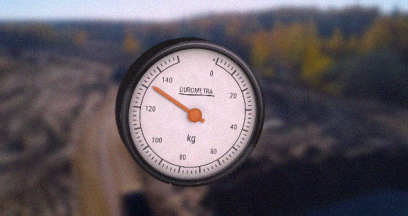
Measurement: 132 kg
